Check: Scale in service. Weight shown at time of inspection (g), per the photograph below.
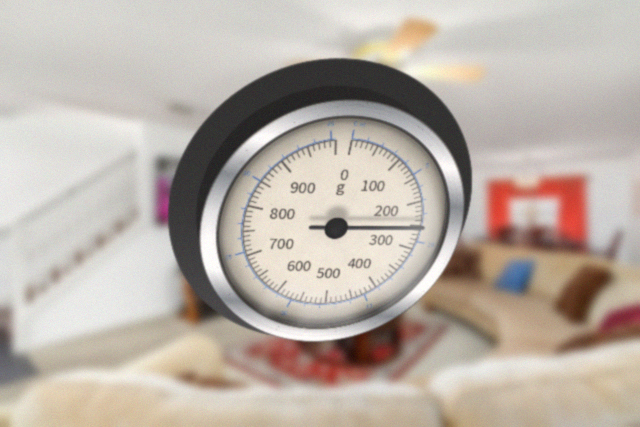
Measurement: 250 g
